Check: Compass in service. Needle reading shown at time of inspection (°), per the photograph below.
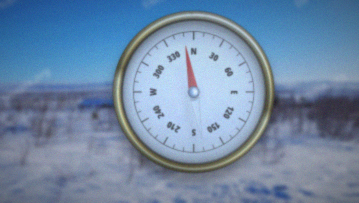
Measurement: 350 °
